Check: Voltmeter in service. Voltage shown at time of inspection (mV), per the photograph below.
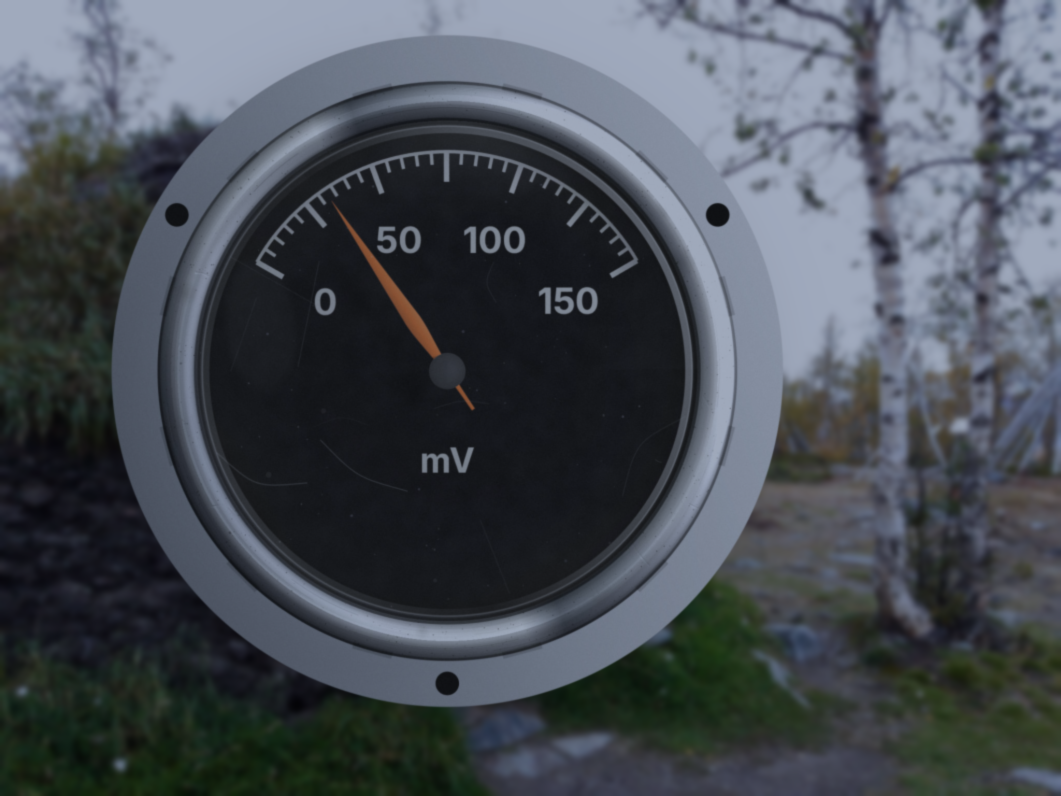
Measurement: 32.5 mV
